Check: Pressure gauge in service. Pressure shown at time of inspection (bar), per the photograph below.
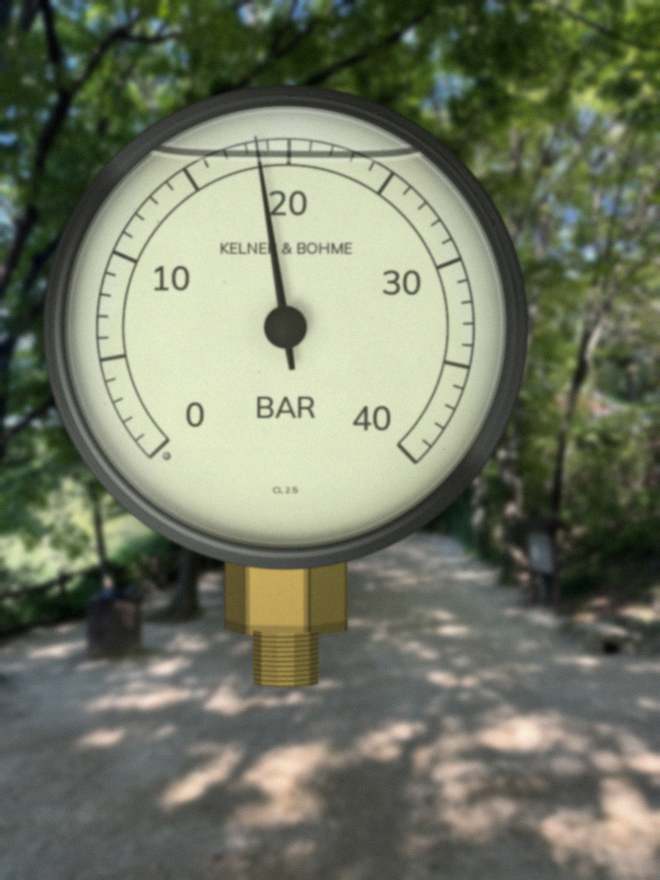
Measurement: 18.5 bar
